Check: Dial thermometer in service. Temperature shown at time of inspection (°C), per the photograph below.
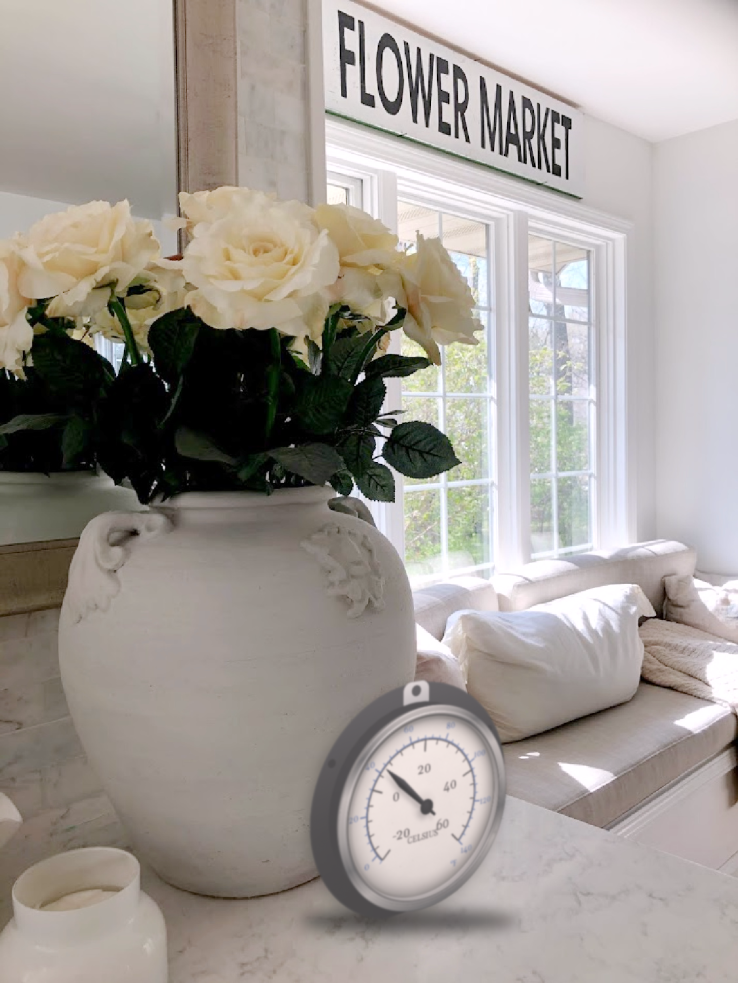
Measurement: 6 °C
